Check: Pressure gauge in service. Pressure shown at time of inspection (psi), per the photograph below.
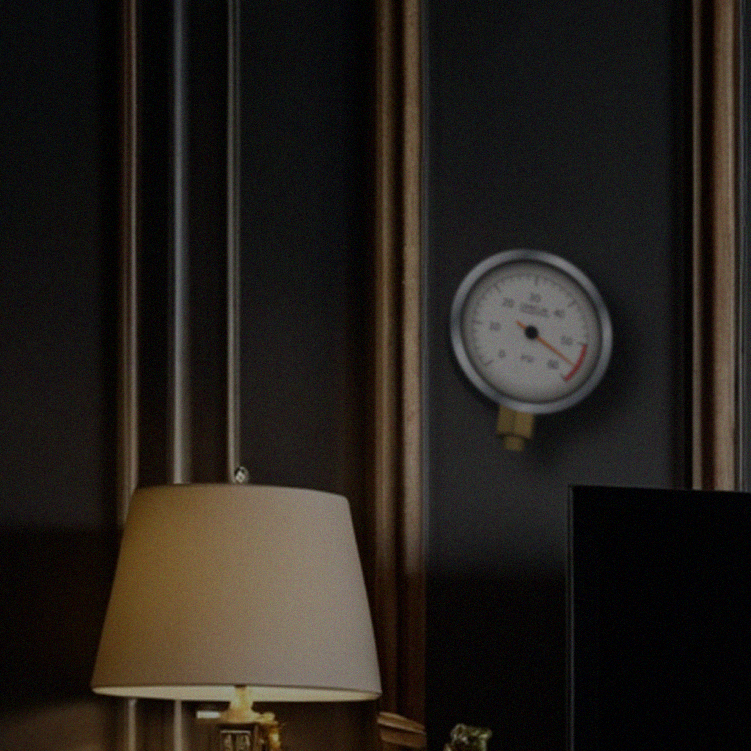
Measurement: 56 psi
